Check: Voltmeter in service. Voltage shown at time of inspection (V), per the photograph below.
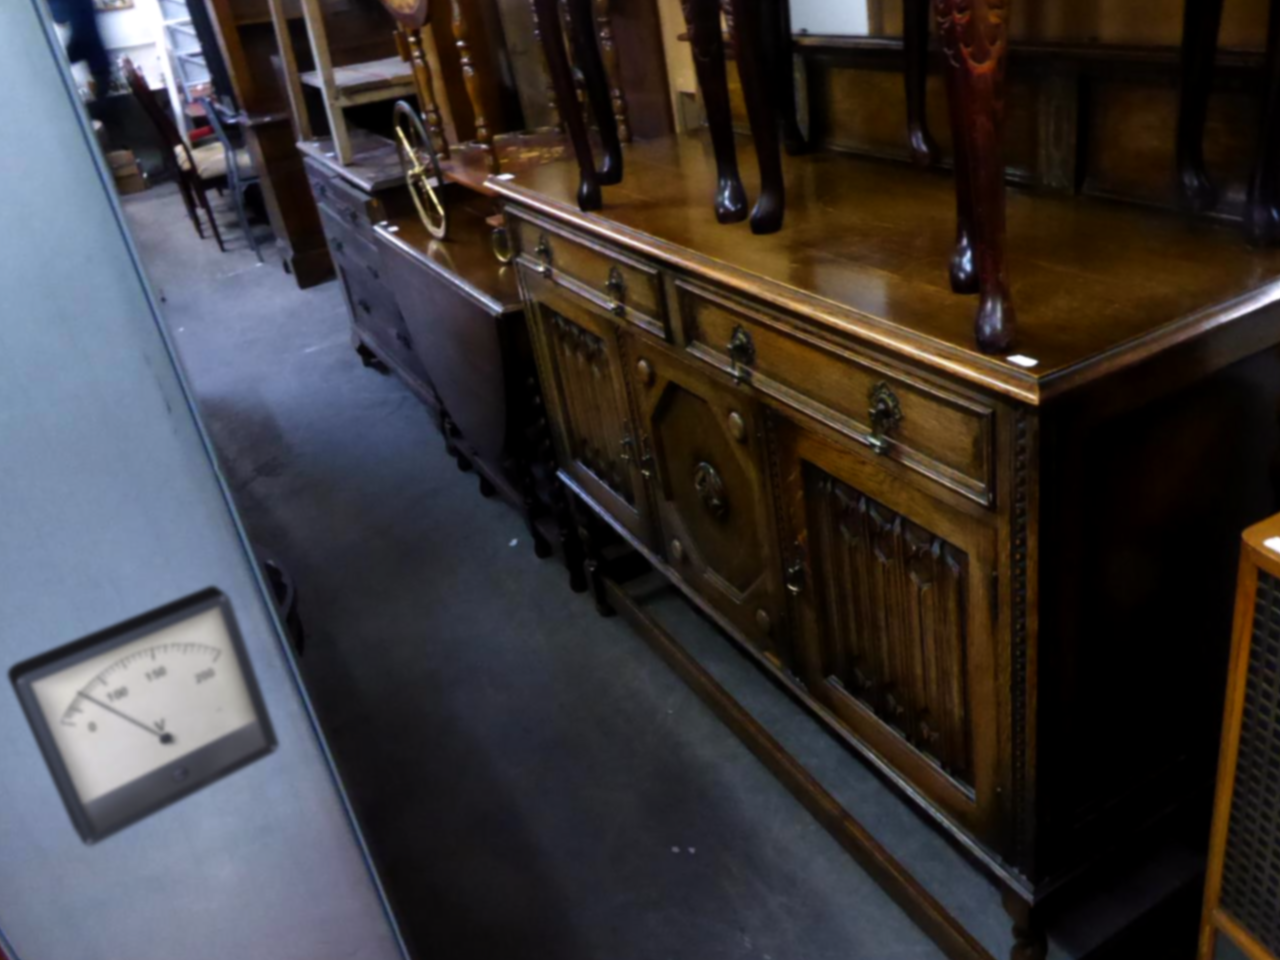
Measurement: 75 V
